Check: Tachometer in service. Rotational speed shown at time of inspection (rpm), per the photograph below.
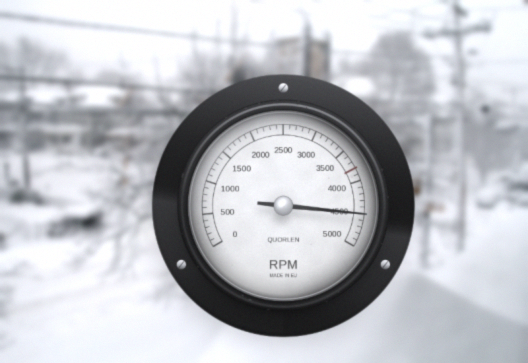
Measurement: 4500 rpm
